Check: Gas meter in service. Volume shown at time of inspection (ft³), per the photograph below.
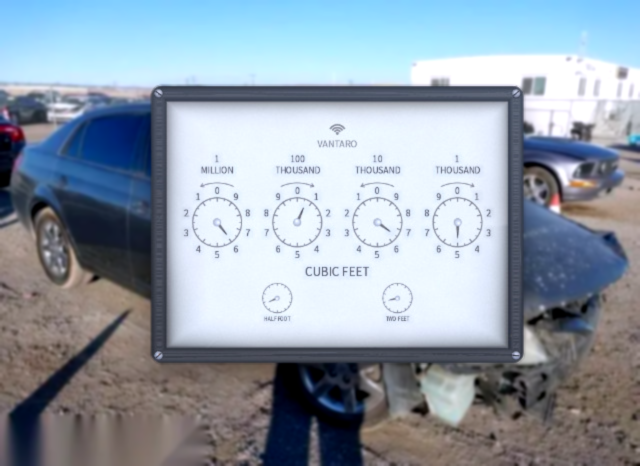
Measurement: 606500 ft³
